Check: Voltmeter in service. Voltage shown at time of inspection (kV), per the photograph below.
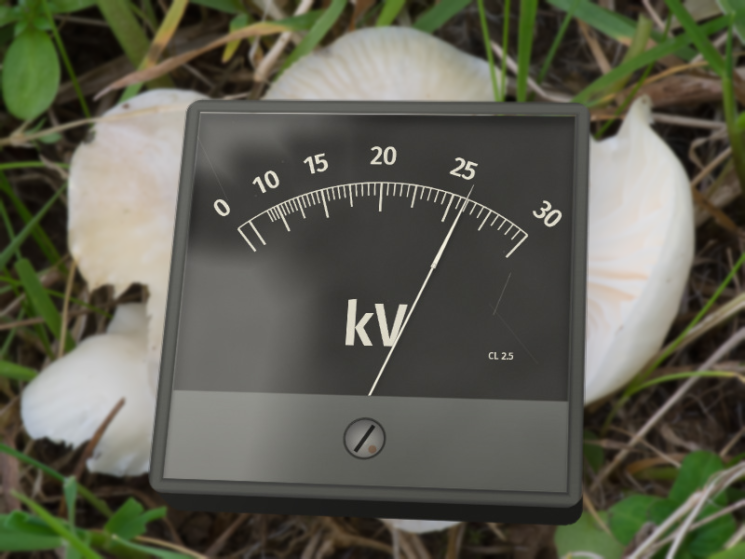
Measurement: 26 kV
